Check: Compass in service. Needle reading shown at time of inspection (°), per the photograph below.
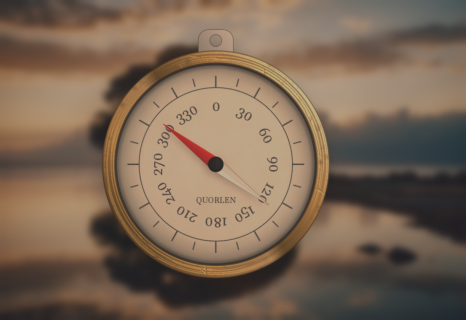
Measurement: 307.5 °
